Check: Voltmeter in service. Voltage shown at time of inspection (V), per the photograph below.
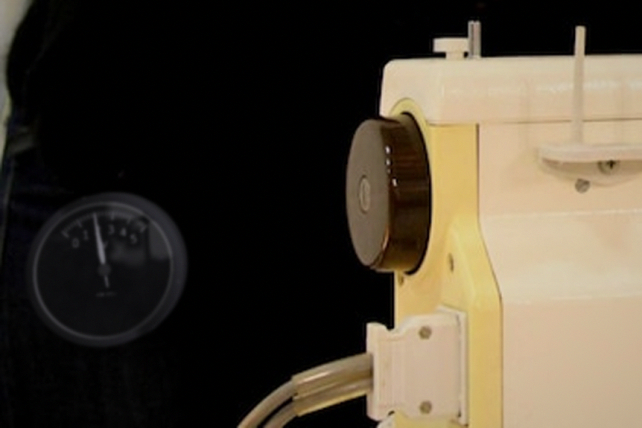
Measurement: 2 V
